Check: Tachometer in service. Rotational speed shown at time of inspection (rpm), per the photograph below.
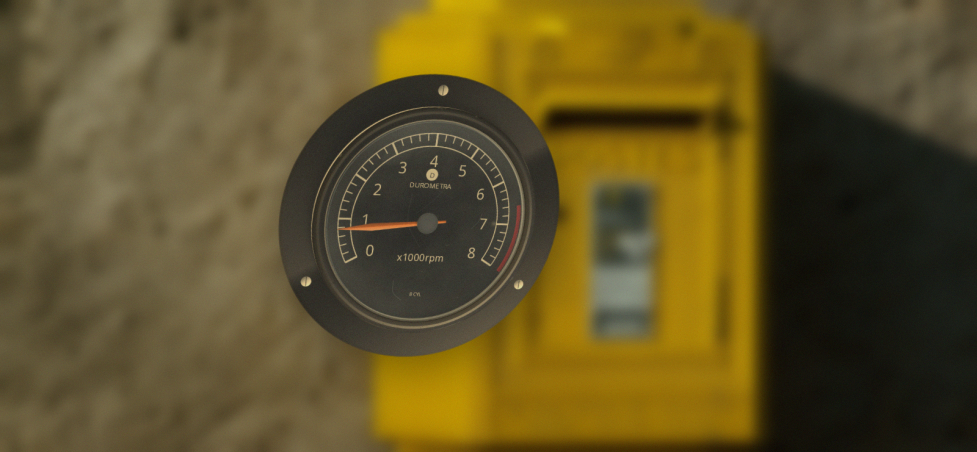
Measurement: 800 rpm
